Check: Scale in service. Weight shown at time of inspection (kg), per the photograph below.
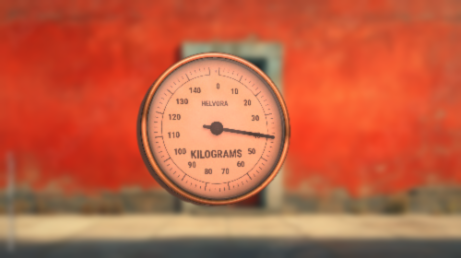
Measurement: 40 kg
